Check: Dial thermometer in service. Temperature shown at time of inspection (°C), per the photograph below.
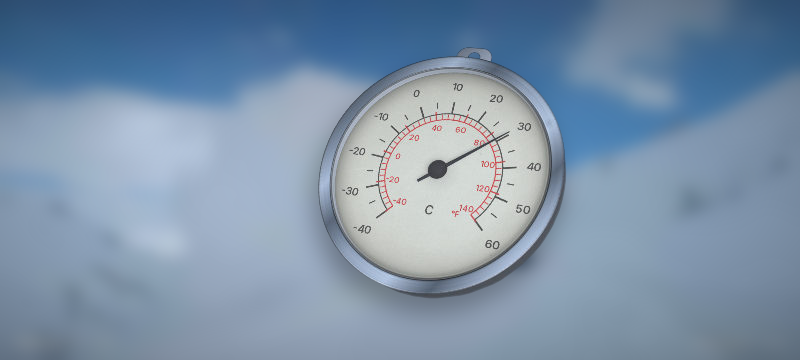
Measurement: 30 °C
